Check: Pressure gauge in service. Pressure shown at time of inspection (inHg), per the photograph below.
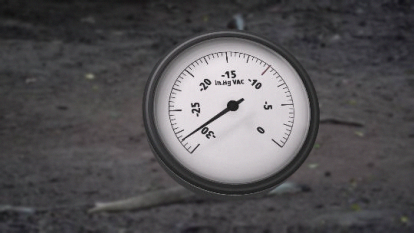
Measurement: -28.5 inHg
